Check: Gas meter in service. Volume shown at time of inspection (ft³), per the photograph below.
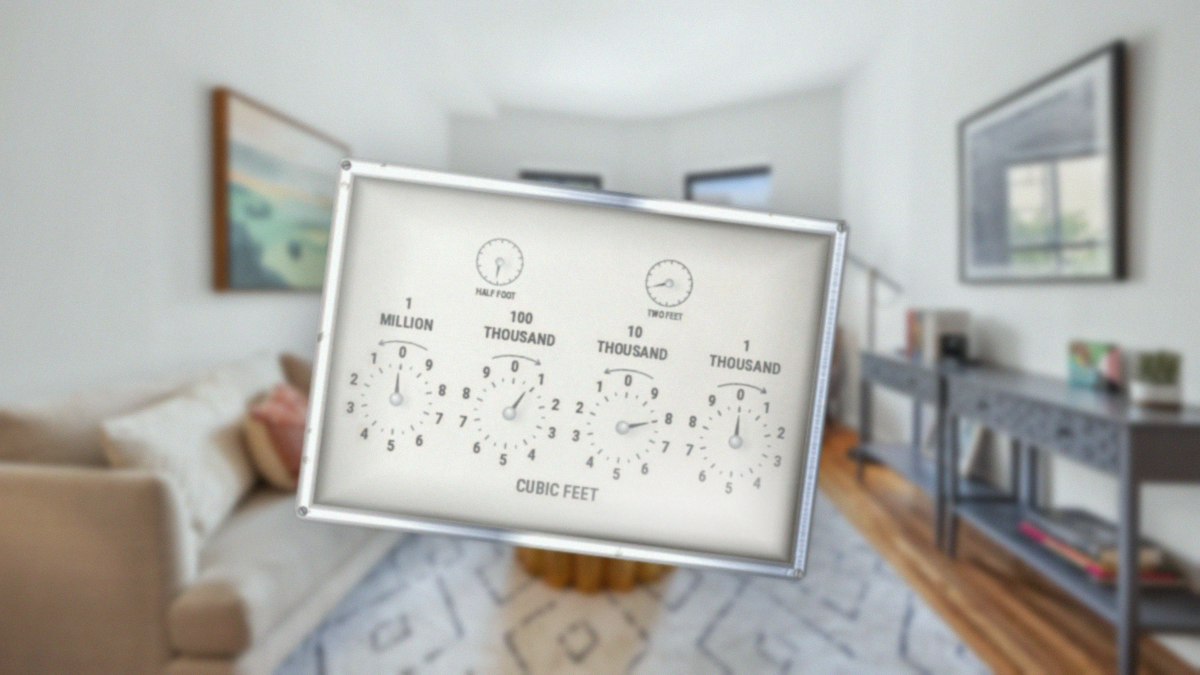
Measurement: 8000 ft³
